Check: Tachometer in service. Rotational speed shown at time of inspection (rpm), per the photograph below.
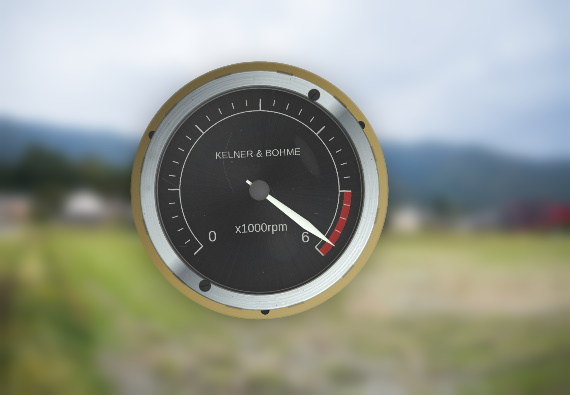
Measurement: 5800 rpm
